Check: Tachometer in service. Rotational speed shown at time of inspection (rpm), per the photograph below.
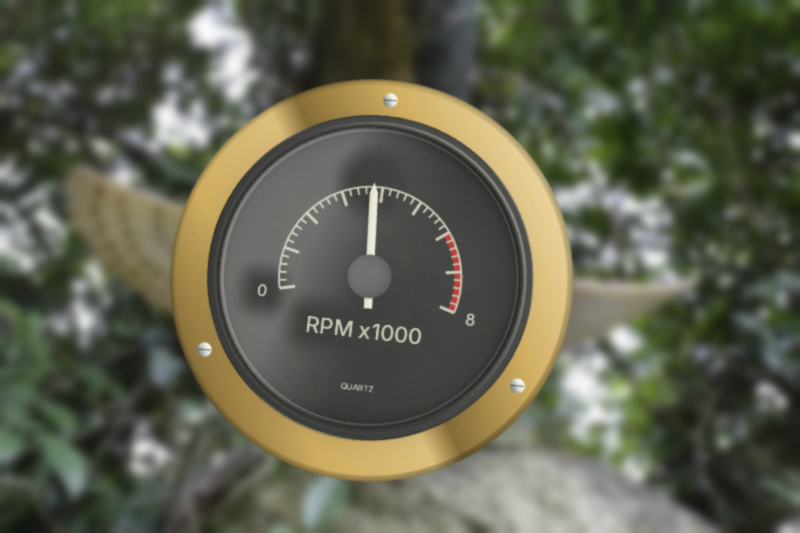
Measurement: 3800 rpm
